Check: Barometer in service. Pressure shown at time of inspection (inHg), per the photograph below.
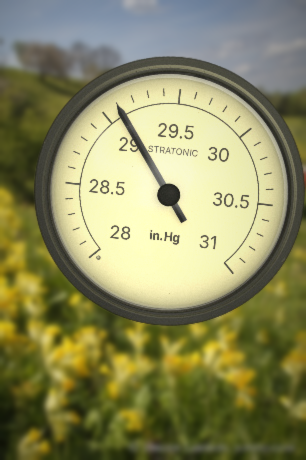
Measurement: 29.1 inHg
